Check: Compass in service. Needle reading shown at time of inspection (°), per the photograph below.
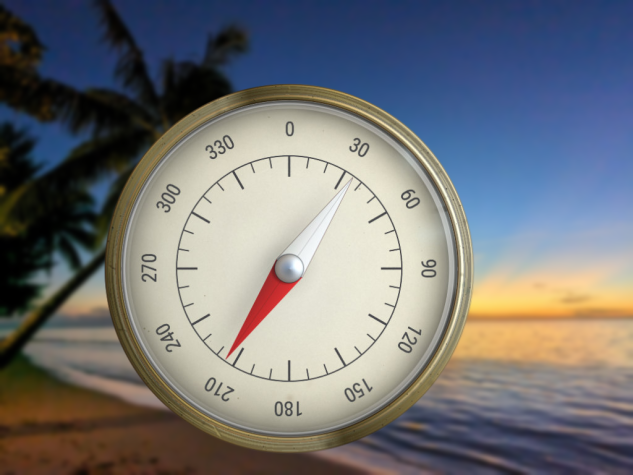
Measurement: 215 °
